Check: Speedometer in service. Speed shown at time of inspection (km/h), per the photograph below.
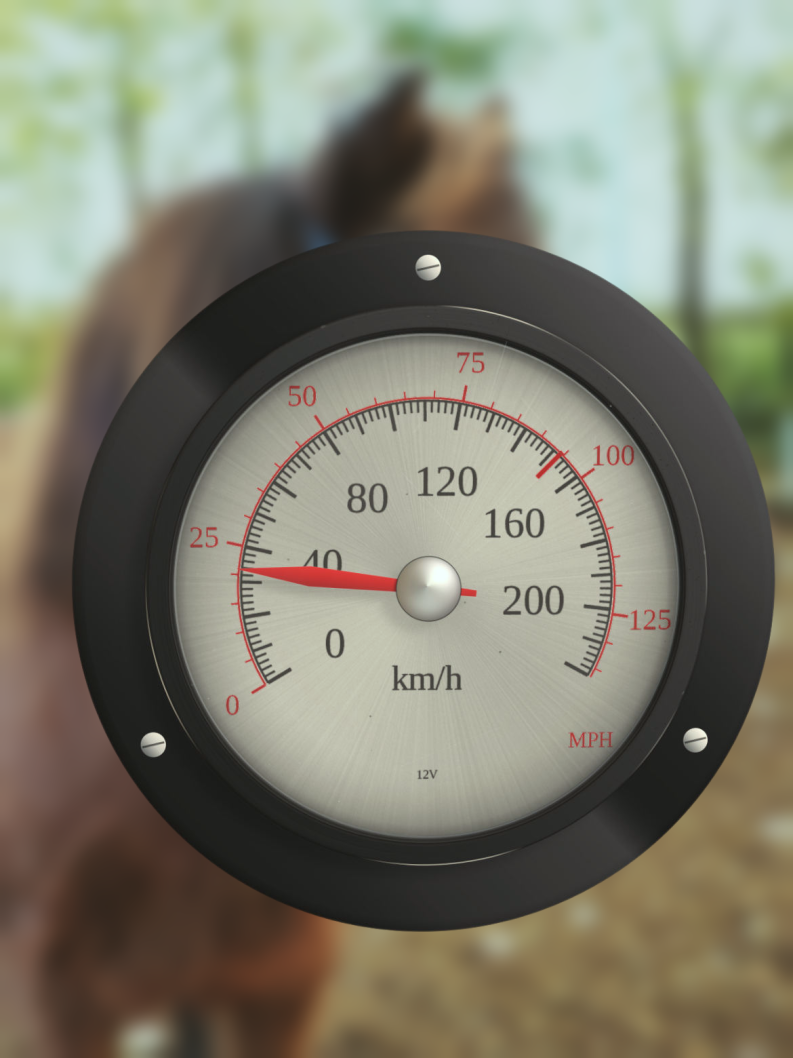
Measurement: 34 km/h
